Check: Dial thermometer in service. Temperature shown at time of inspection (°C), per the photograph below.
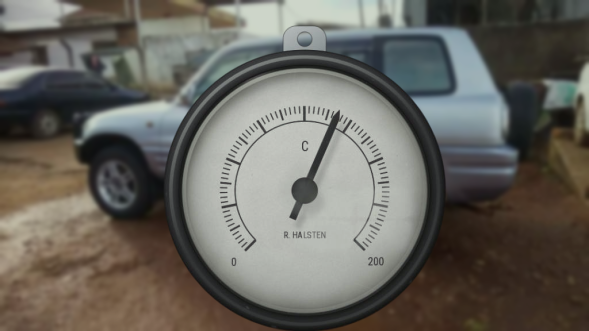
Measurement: 117.5 °C
